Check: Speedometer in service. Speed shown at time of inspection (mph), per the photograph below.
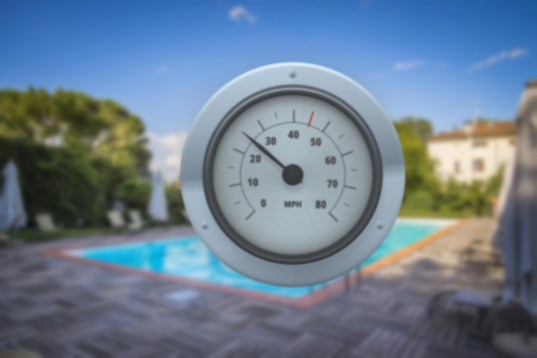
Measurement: 25 mph
